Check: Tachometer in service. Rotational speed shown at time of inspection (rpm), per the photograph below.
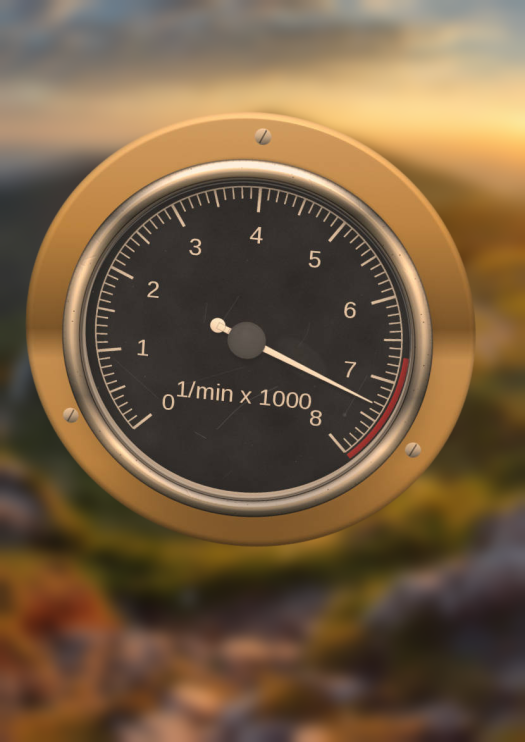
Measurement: 7300 rpm
